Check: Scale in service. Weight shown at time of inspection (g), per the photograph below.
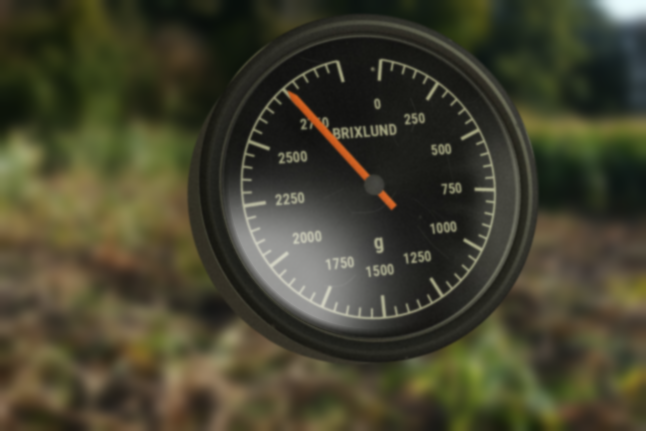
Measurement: 2750 g
